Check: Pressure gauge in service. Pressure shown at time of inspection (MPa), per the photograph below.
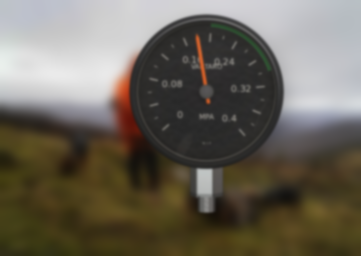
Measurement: 0.18 MPa
